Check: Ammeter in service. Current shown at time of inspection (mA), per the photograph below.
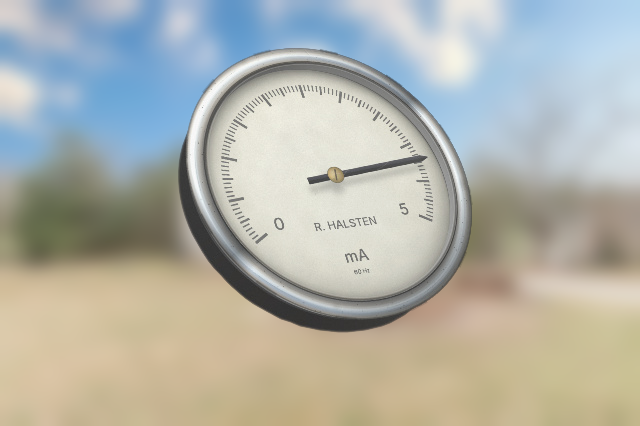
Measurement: 4.25 mA
